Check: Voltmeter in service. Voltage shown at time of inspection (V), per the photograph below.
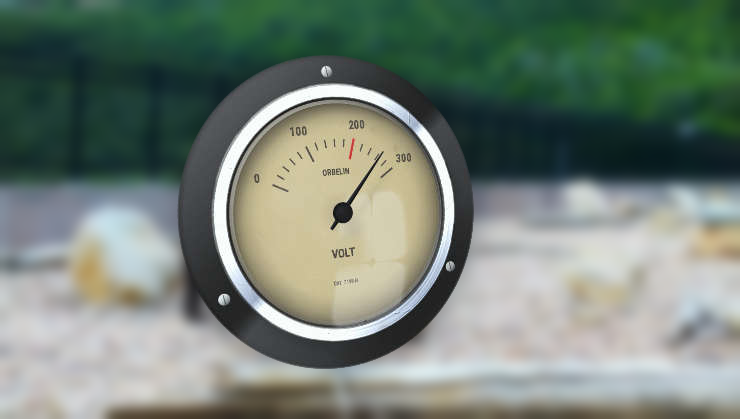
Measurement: 260 V
